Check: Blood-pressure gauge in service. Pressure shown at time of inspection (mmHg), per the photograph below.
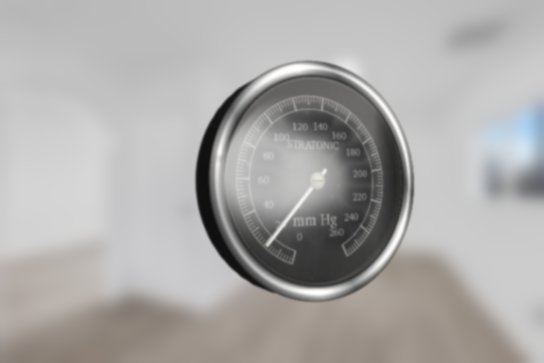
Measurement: 20 mmHg
